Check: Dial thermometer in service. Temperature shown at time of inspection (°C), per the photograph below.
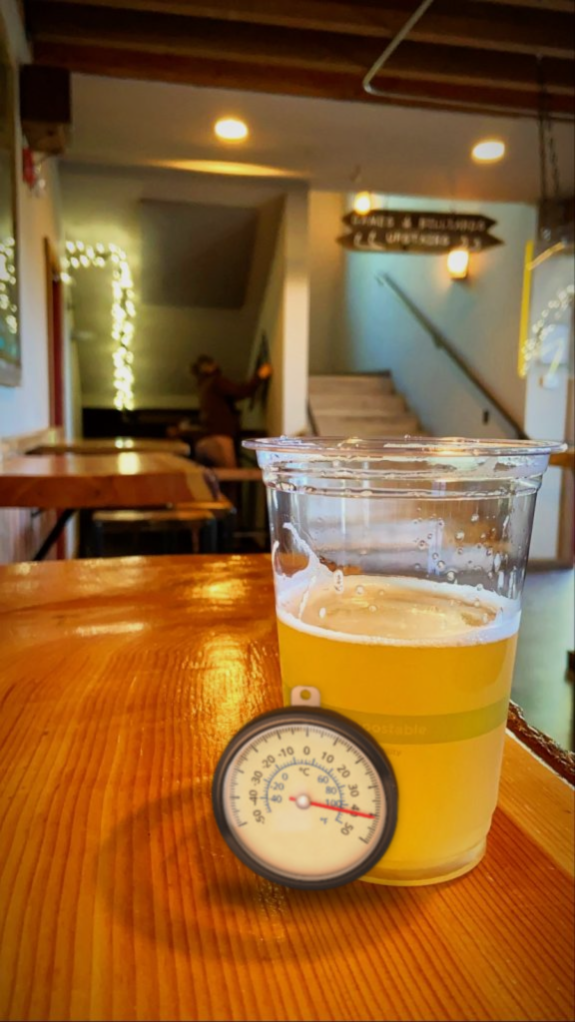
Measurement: 40 °C
